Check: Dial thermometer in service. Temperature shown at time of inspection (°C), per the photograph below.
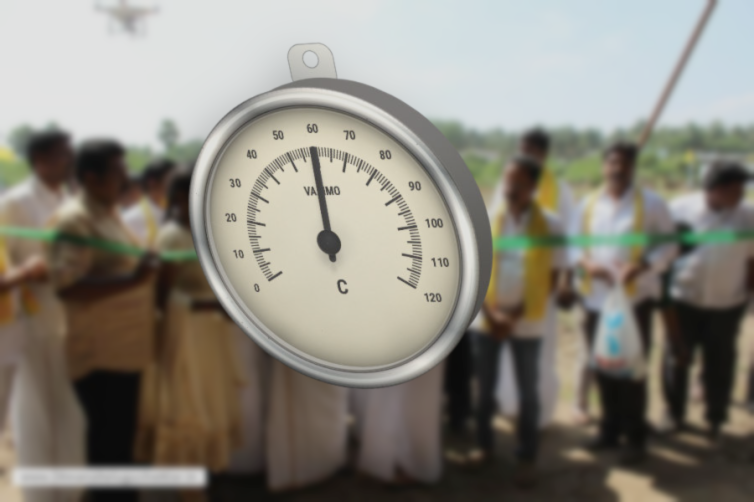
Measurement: 60 °C
